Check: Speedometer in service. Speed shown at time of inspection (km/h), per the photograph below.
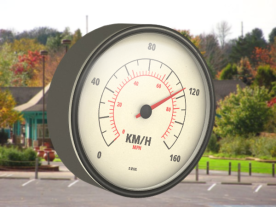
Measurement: 115 km/h
